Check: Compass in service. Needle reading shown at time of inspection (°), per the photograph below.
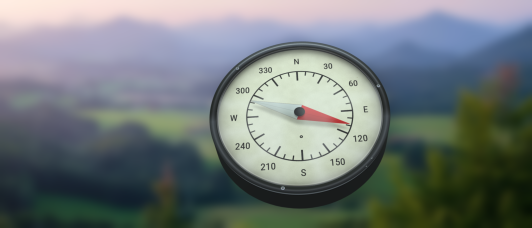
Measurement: 110 °
